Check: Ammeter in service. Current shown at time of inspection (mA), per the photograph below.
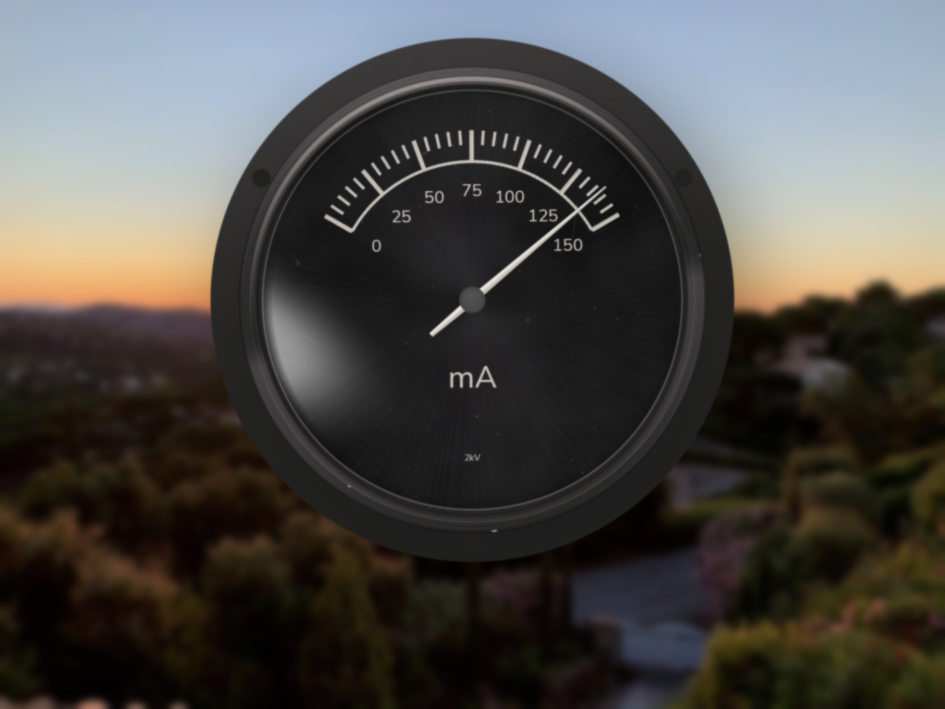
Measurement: 137.5 mA
